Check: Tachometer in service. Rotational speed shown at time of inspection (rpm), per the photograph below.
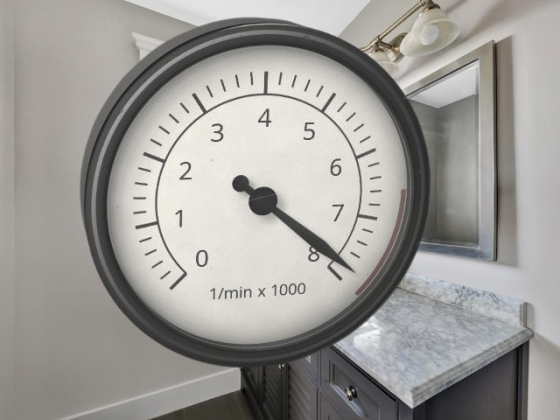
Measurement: 7800 rpm
